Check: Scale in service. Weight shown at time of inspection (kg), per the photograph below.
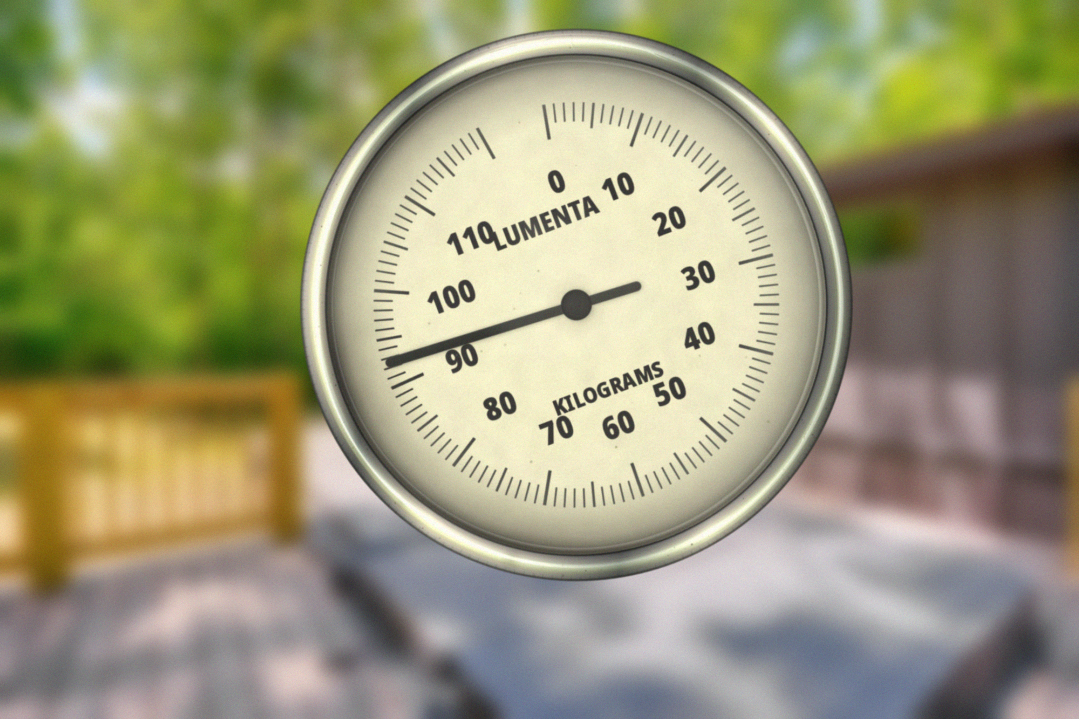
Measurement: 92.5 kg
